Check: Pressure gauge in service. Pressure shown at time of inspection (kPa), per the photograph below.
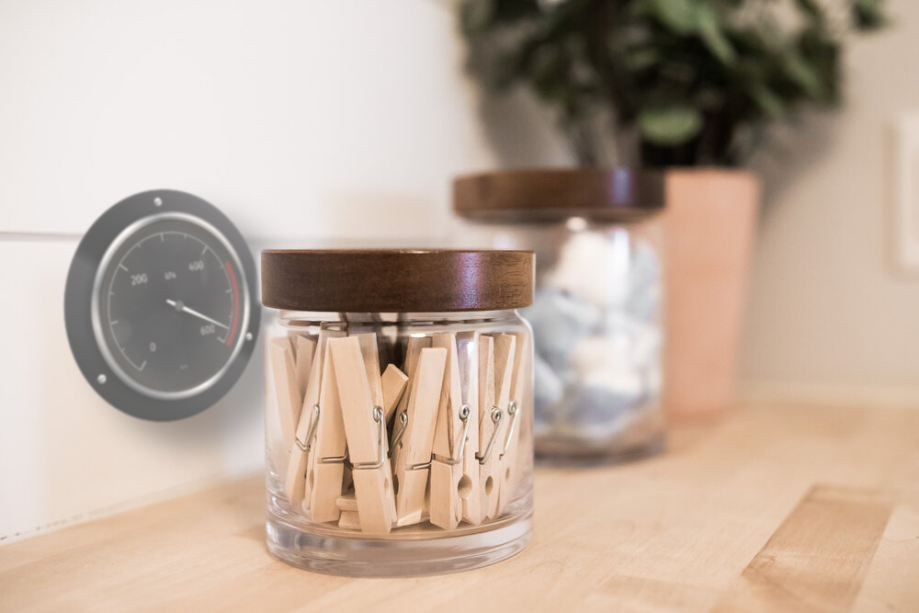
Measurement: 575 kPa
